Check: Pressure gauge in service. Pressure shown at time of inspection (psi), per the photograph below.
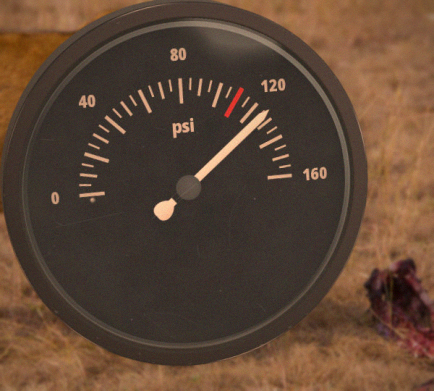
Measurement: 125 psi
